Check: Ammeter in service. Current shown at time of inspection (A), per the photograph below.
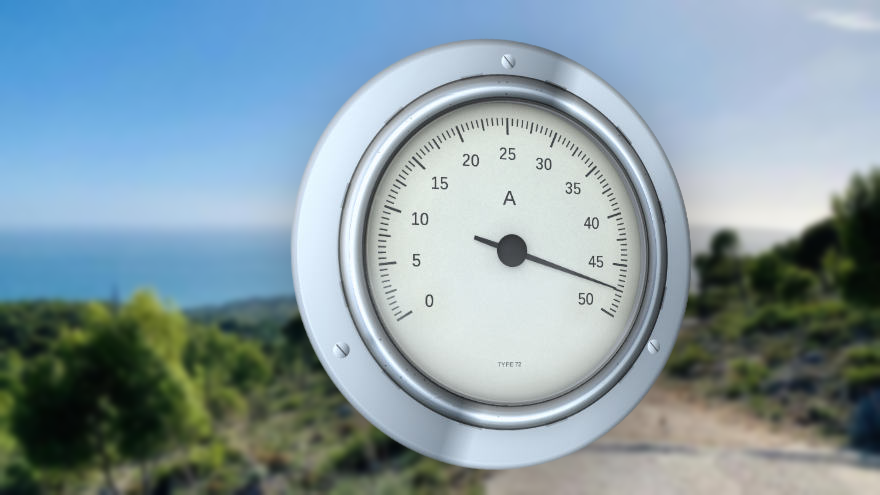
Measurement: 47.5 A
